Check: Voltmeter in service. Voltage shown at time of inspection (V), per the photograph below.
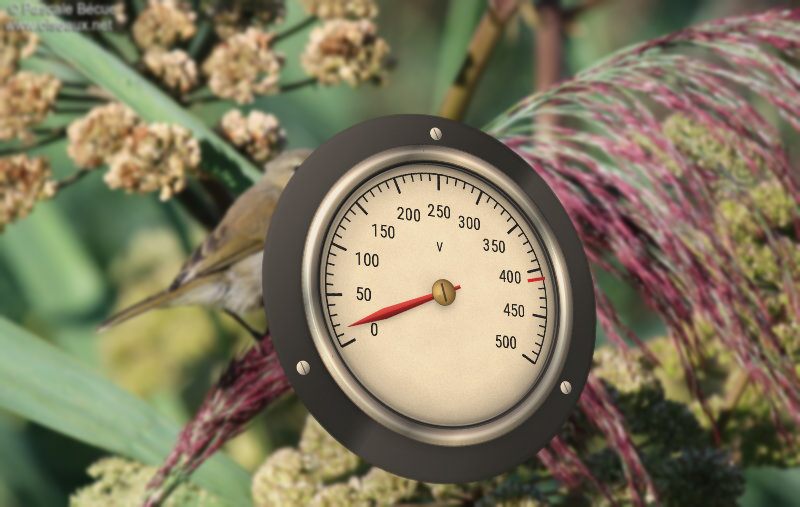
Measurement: 15 V
